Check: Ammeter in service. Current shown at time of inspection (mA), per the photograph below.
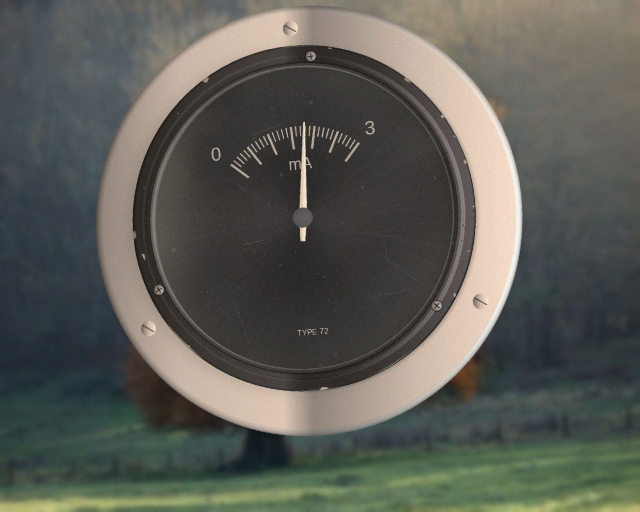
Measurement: 1.8 mA
